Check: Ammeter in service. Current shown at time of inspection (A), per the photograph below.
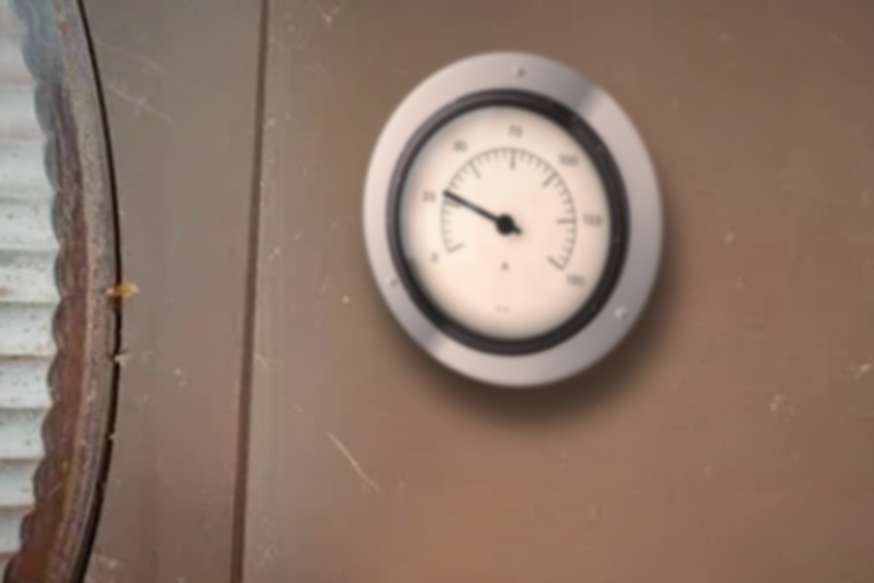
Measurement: 30 A
